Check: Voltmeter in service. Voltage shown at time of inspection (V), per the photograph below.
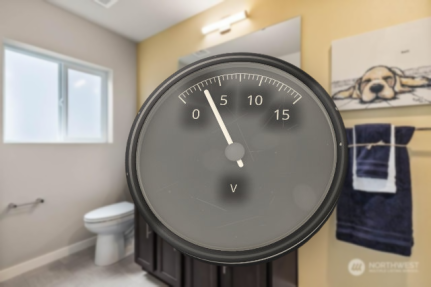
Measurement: 3 V
